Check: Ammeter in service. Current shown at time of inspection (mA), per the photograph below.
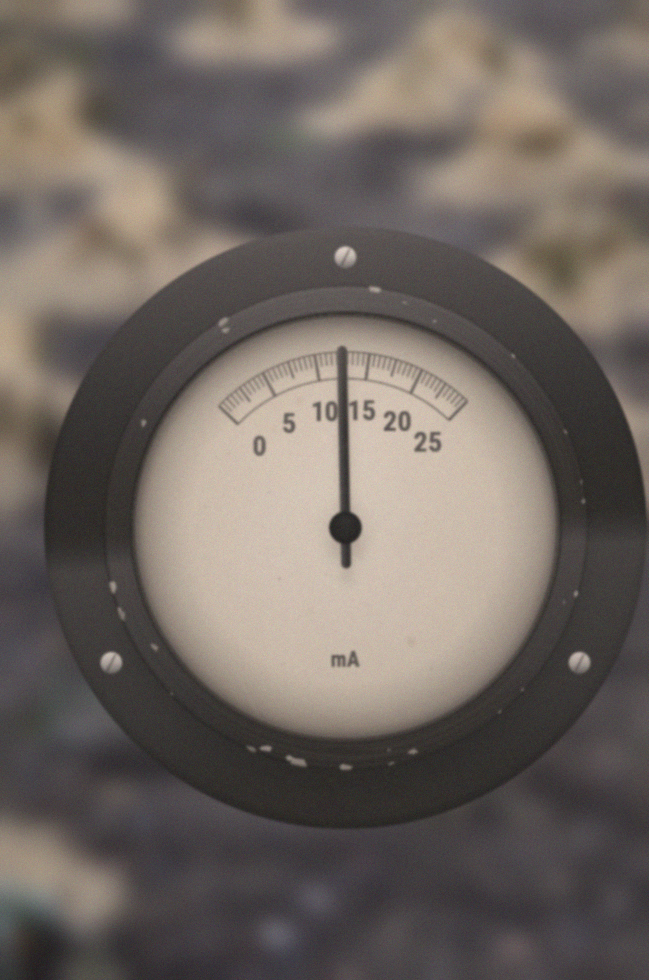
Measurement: 12.5 mA
